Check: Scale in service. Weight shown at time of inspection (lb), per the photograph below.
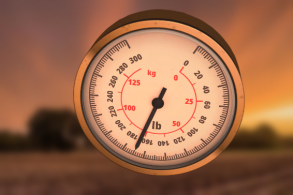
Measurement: 170 lb
